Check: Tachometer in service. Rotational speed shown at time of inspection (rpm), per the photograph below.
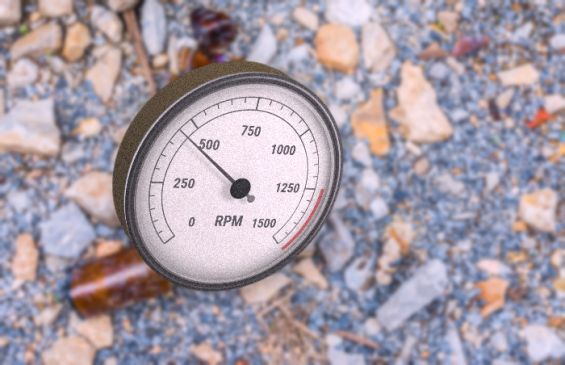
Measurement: 450 rpm
